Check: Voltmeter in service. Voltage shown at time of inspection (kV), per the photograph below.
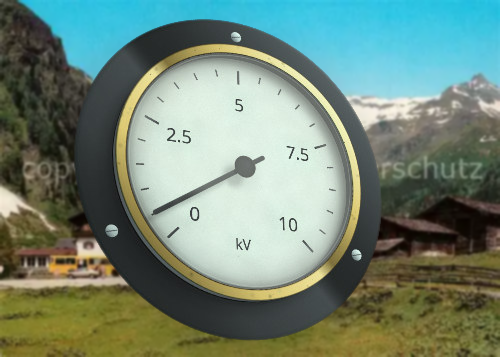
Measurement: 0.5 kV
